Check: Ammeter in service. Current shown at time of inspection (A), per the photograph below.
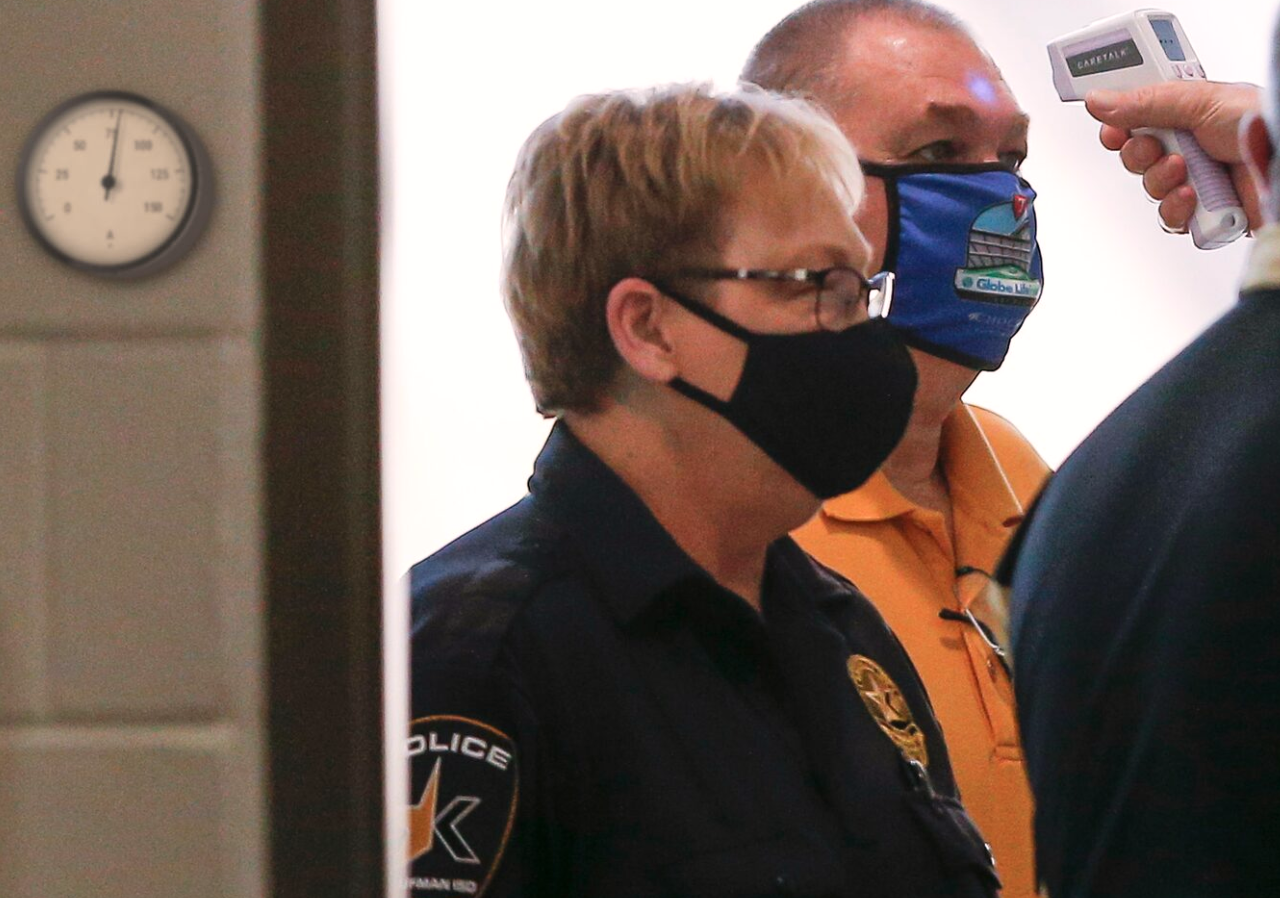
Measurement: 80 A
